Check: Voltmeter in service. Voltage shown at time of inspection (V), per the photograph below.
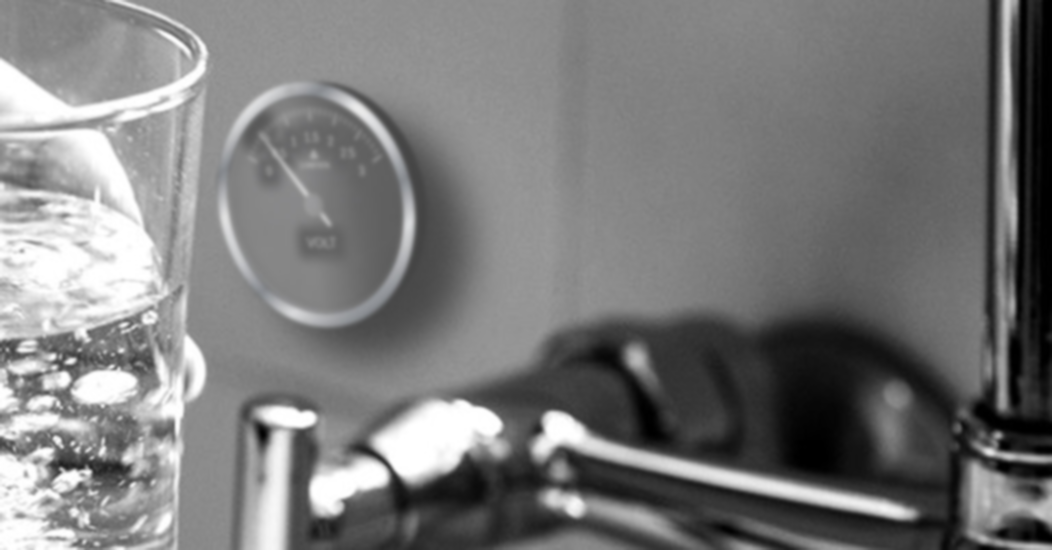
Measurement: 0.5 V
